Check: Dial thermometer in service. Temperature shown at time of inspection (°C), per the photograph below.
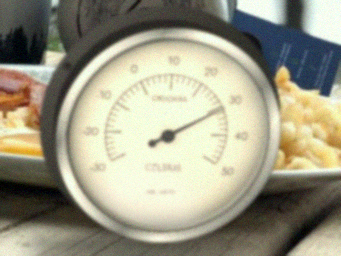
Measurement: 30 °C
